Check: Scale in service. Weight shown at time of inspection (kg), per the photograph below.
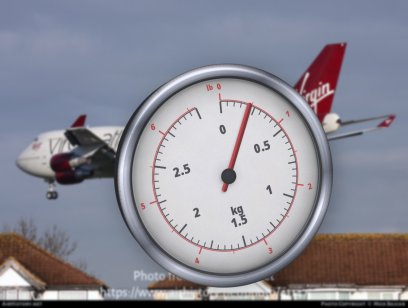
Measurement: 0.2 kg
